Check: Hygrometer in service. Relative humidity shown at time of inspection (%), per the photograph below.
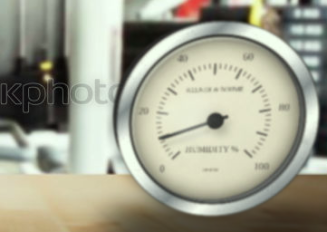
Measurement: 10 %
